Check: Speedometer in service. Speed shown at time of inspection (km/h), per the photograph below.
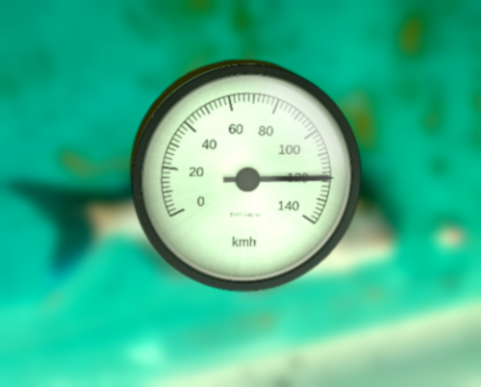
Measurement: 120 km/h
